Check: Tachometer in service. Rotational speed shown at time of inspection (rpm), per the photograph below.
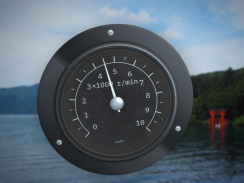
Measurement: 4500 rpm
